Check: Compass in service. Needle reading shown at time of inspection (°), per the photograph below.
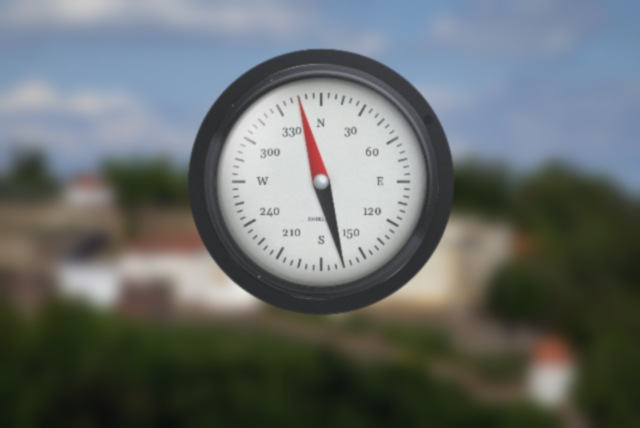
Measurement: 345 °
